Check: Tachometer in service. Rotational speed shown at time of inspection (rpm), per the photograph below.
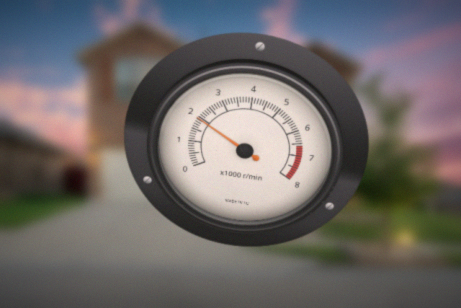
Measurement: 2000 rpm
